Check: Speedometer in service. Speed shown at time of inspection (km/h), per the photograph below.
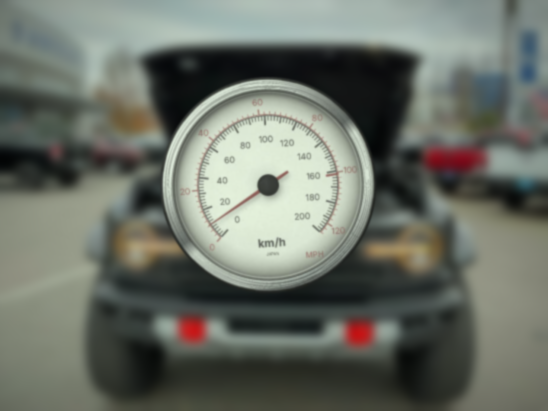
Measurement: 10 km/h
